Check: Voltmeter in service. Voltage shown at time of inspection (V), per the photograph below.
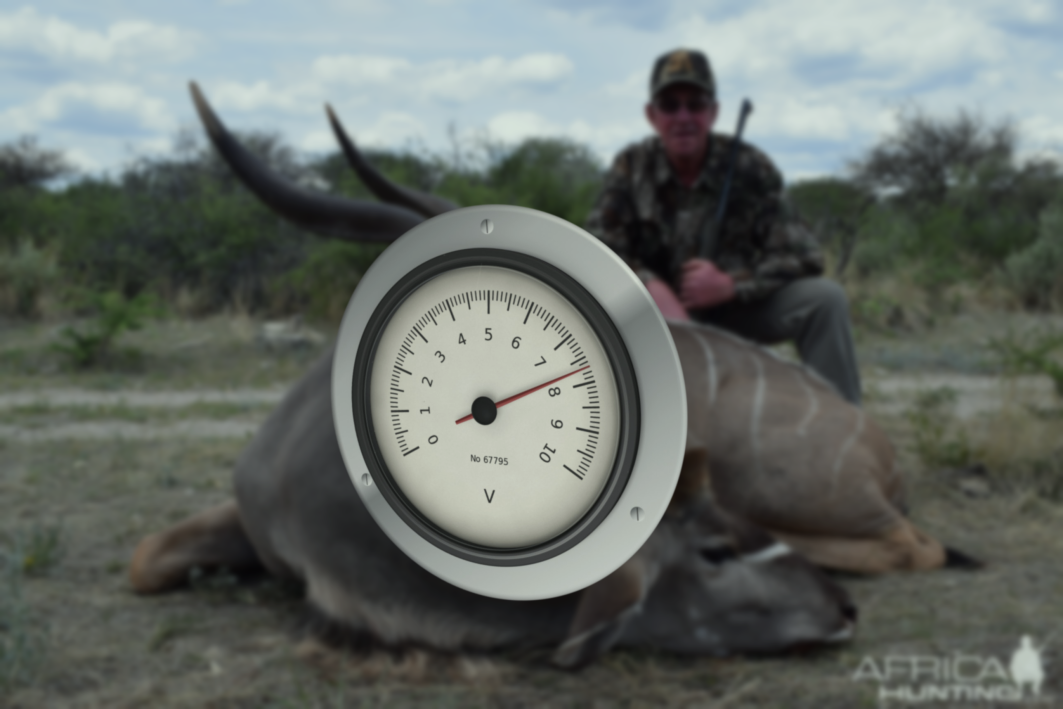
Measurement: 7.7 V
